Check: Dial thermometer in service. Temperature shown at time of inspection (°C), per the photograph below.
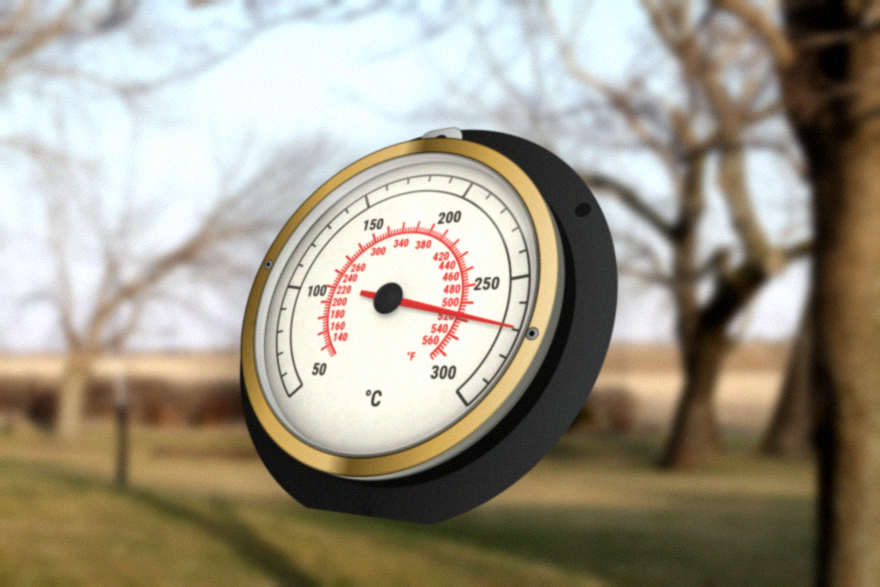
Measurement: 270 °C
